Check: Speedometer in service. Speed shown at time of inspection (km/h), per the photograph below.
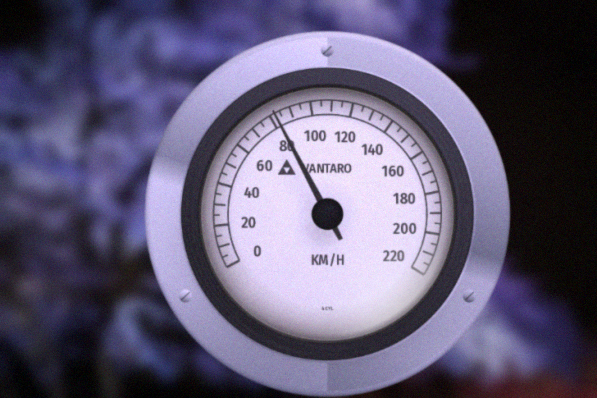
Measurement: 82.5 km/h
